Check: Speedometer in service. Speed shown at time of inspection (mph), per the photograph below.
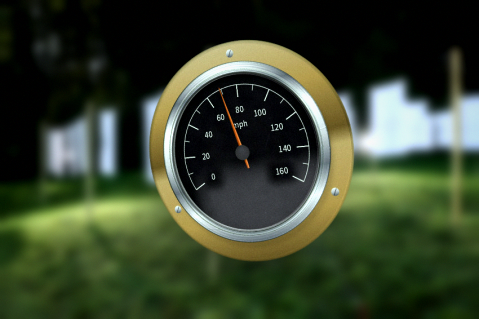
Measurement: 70 mph
